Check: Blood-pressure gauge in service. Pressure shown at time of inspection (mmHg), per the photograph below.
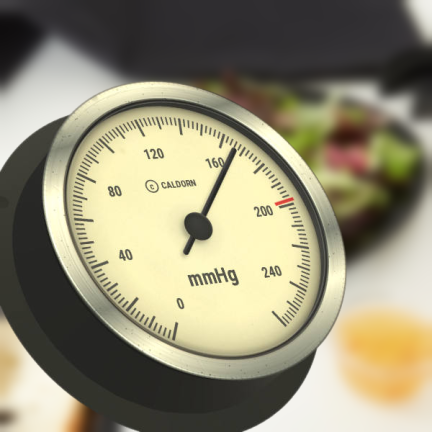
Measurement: 166 mmHg
